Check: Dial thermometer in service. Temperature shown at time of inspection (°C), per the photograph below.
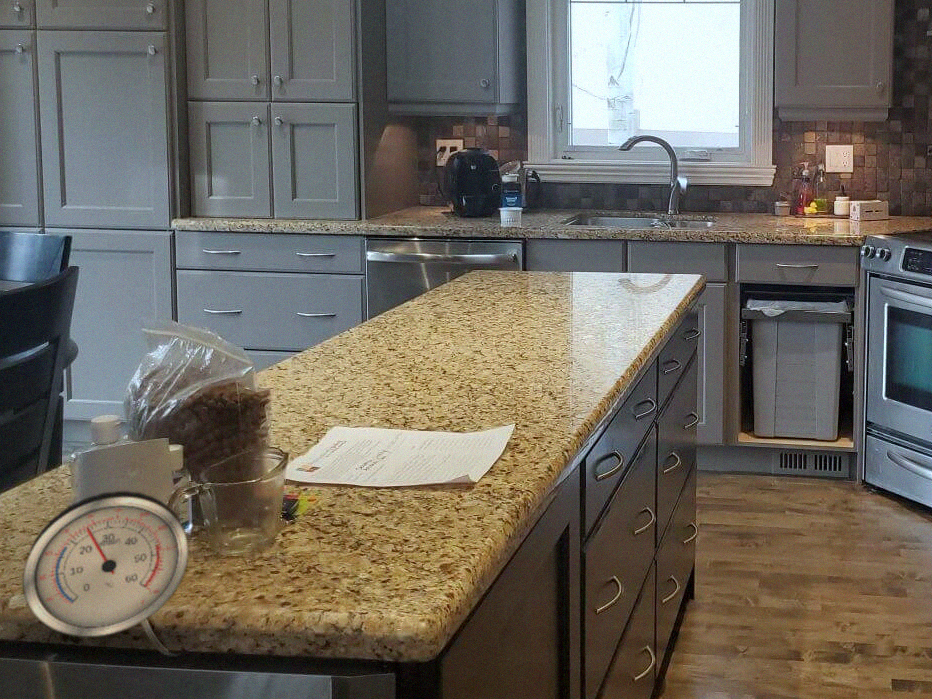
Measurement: 25 °C
